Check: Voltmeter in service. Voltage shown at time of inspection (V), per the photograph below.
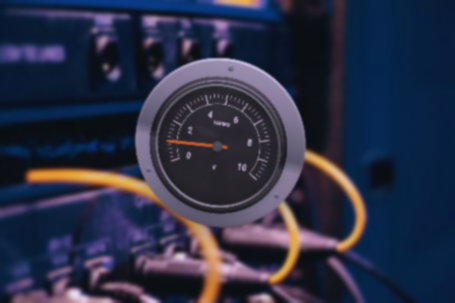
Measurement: 1 V
